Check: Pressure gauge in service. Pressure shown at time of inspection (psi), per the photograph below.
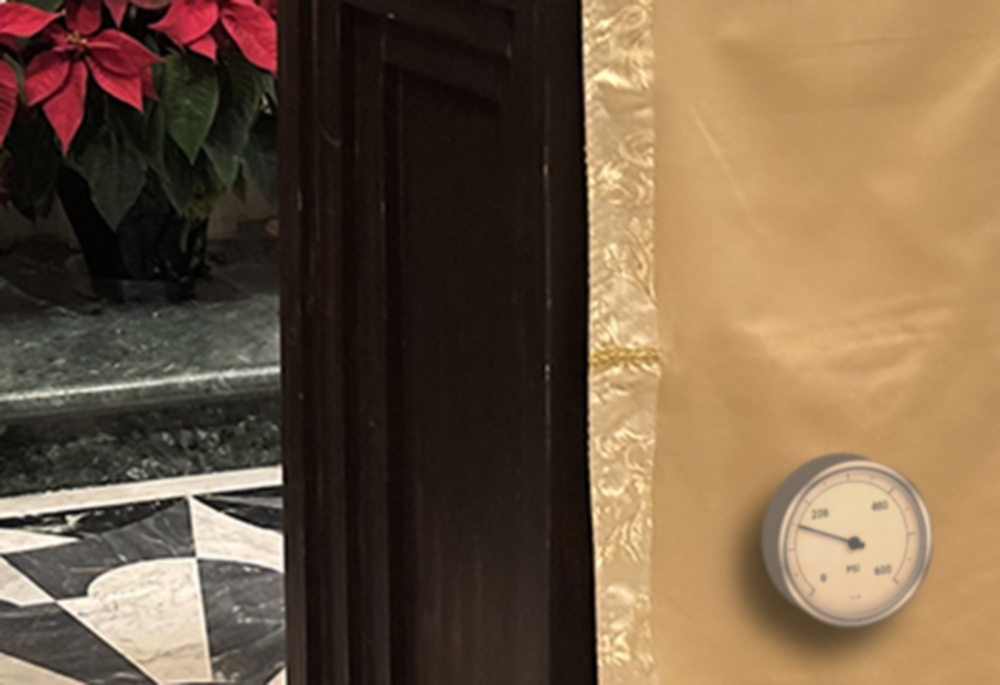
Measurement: 150 psi
